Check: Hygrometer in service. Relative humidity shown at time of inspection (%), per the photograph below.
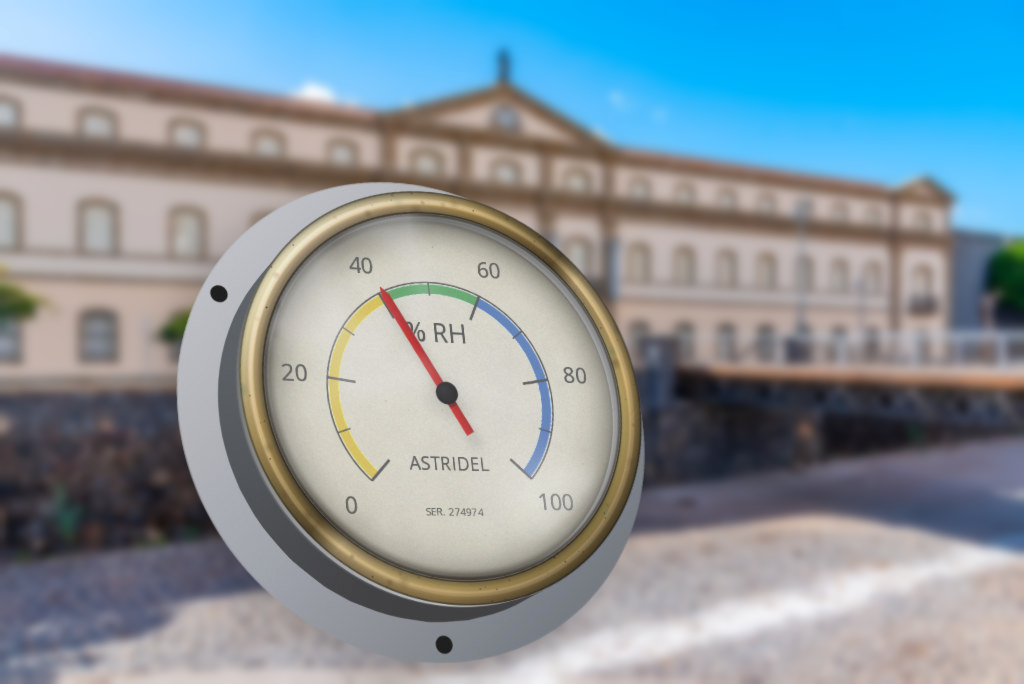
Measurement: 40 %
